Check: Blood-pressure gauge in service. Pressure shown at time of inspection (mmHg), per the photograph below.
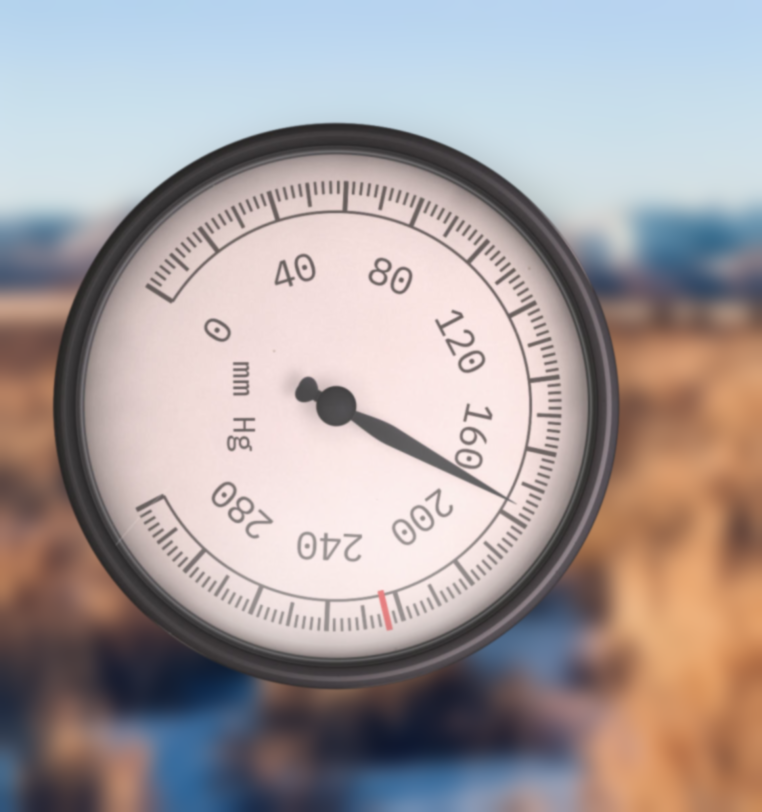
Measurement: 176 mmHg
